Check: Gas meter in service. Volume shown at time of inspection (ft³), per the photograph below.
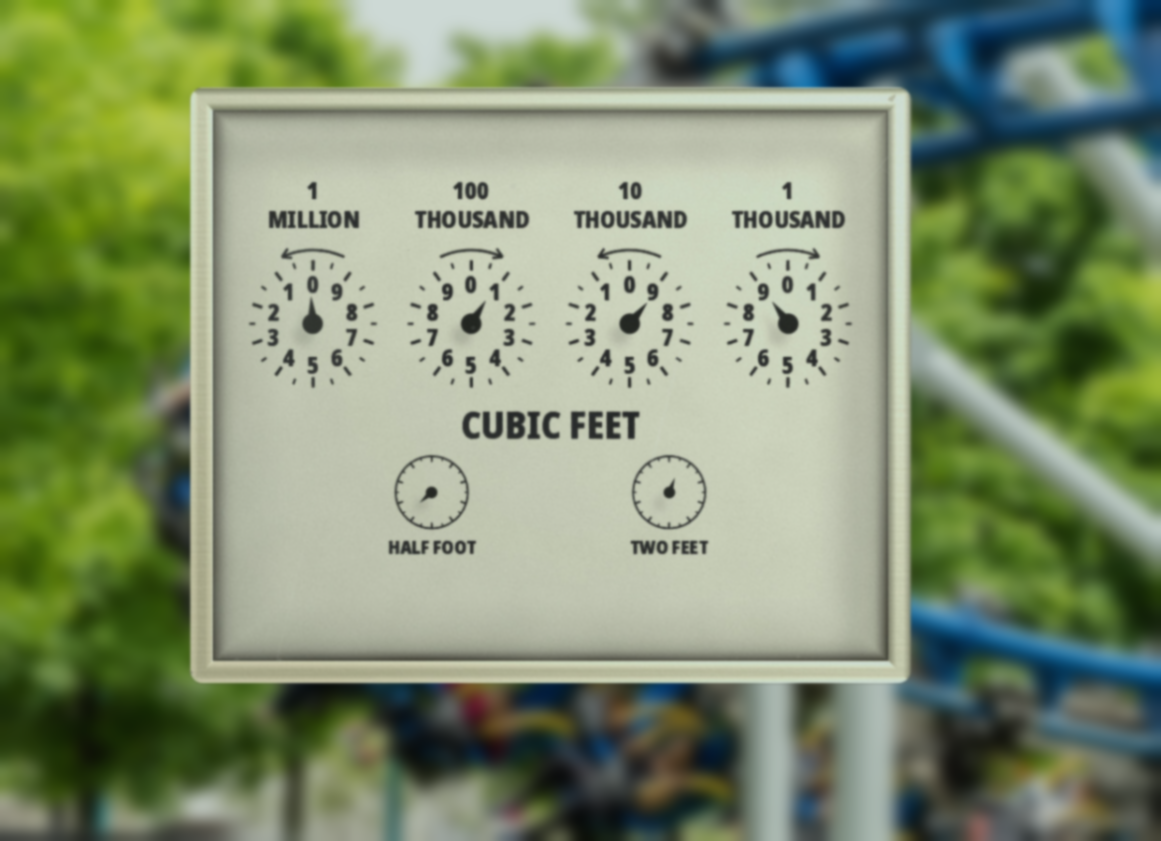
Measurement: 8900 ft³
